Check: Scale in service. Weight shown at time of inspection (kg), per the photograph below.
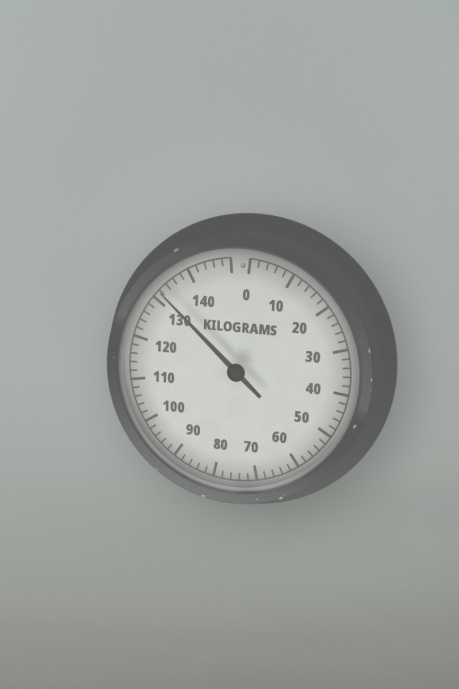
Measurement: 132 kg
